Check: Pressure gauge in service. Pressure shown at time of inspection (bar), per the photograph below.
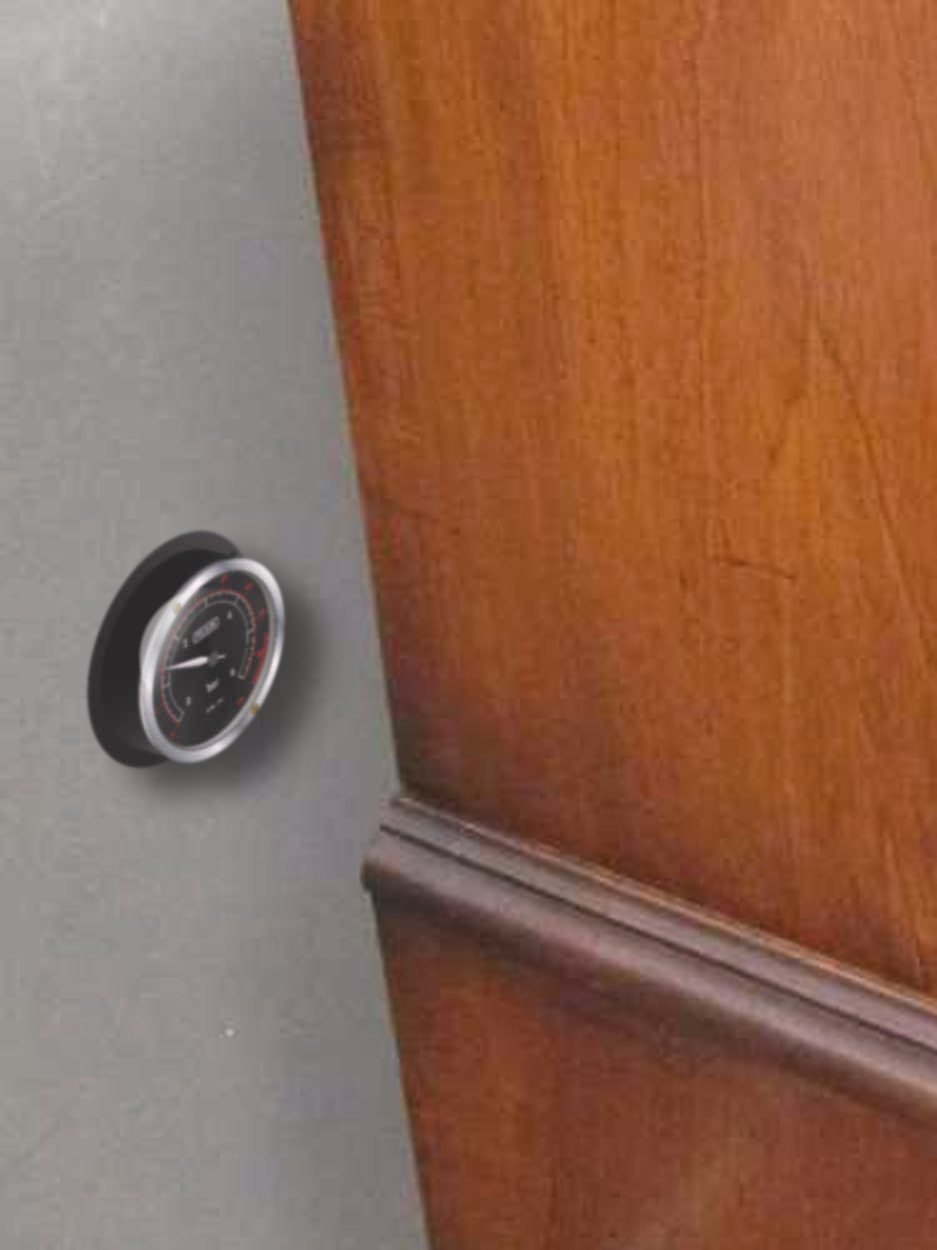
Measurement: 1.4 bar
